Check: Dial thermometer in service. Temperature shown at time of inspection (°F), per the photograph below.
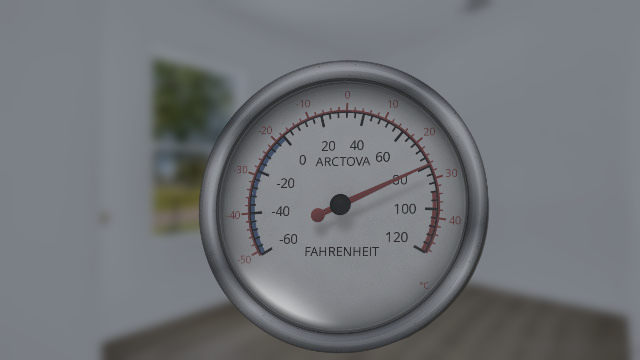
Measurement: 80 °F
